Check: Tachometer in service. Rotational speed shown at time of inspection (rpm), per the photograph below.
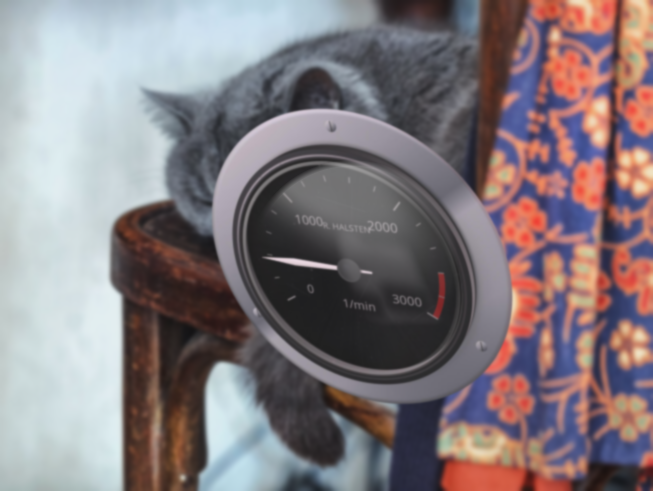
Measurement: 400 rpm
